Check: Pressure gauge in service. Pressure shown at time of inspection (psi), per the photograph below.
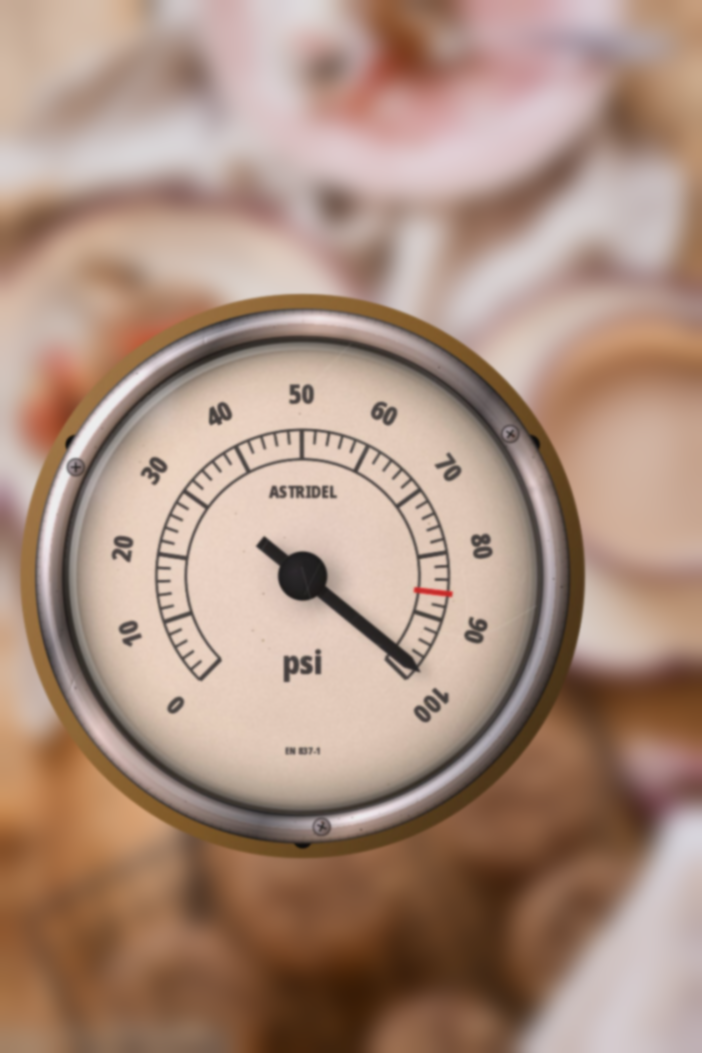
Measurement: 98 psi
